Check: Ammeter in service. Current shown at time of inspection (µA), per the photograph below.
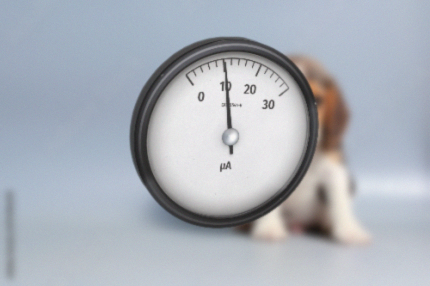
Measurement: 10 µA
